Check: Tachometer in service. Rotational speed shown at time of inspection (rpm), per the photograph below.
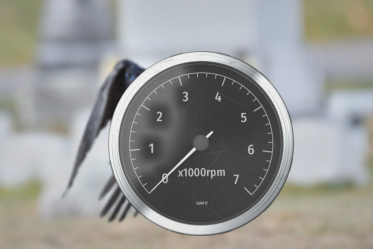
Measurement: 0 rpm
